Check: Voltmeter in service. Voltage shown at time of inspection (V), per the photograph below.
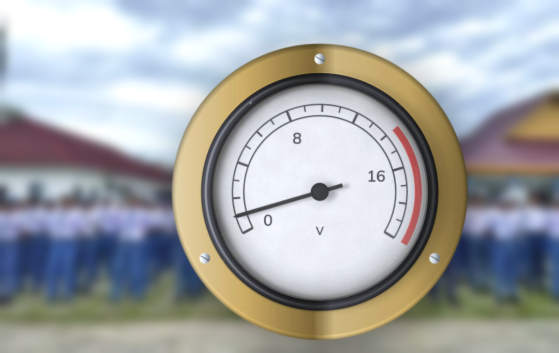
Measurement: 1 V
